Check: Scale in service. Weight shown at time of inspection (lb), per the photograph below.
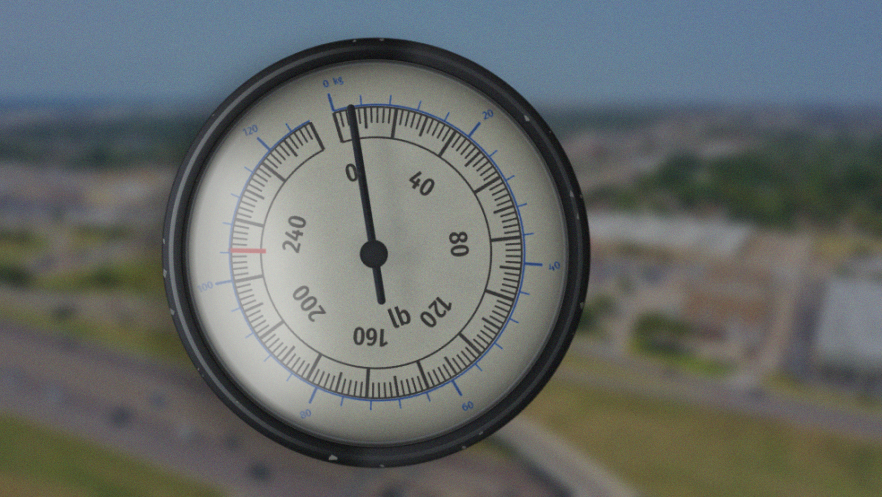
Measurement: 6 lb
